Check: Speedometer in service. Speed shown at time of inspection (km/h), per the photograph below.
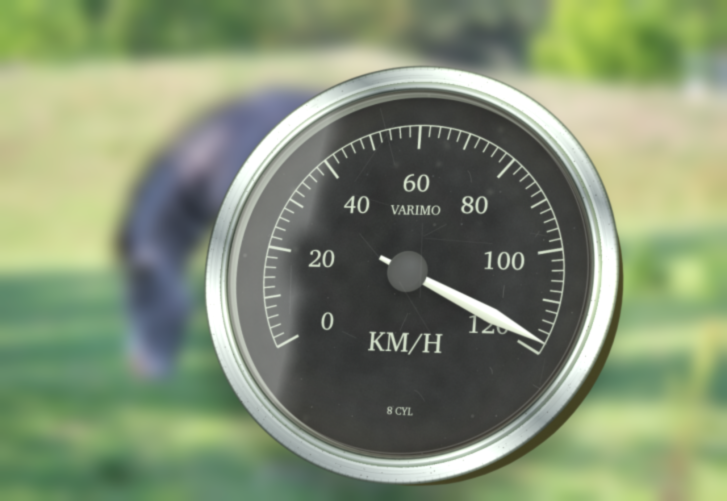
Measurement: 118 km/h
